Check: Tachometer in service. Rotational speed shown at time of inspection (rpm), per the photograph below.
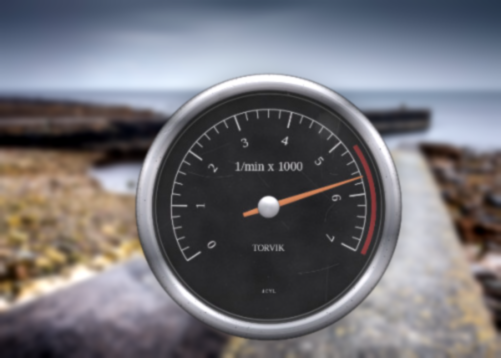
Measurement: 5700 rpm
